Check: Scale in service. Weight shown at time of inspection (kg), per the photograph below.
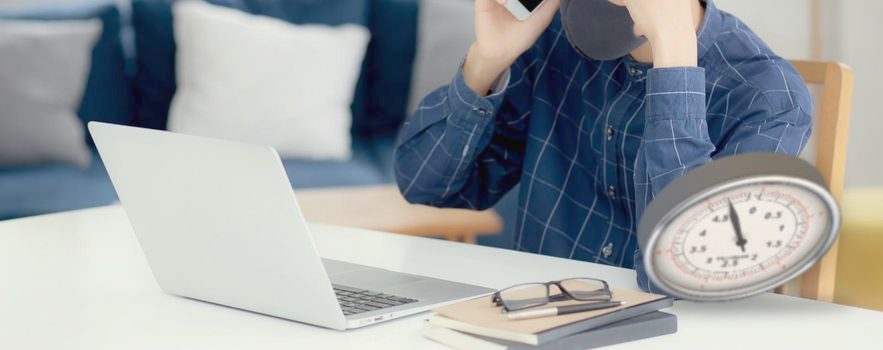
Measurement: 4.75 kg
